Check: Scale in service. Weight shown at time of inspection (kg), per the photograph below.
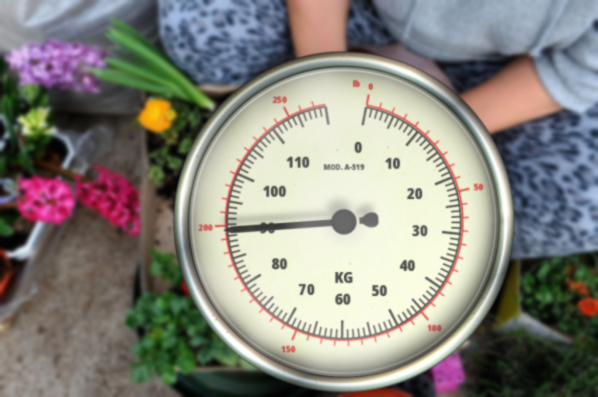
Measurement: 90 kg
